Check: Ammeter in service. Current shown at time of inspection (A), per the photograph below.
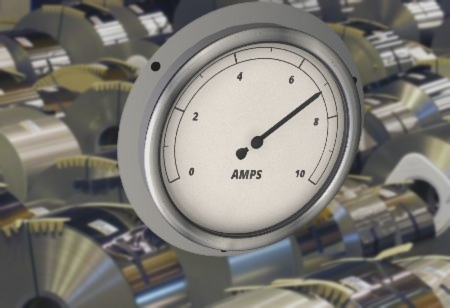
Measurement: 7 A
